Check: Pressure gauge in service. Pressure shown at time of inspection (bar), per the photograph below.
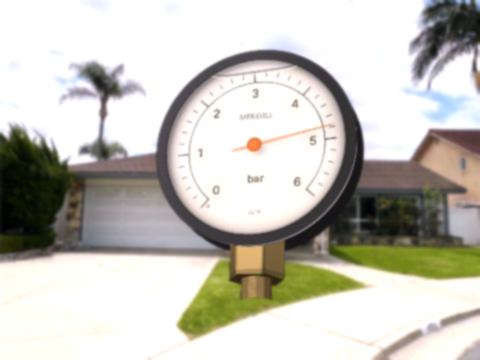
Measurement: 4.8 bar
